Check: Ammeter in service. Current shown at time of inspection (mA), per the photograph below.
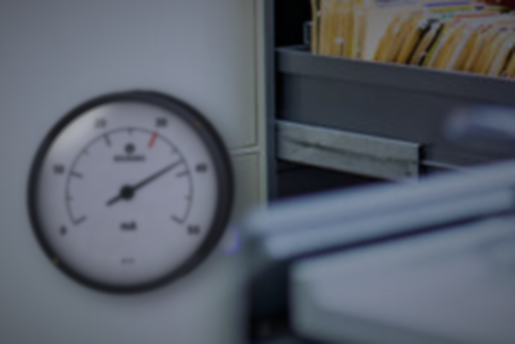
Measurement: 37.5 mA
